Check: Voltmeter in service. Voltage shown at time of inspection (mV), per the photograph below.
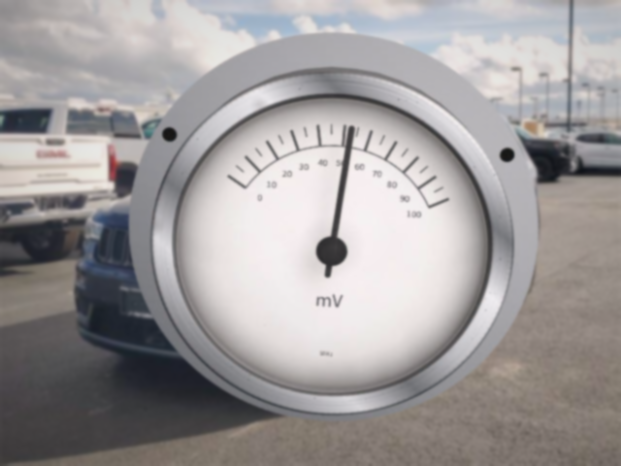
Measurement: 52.5 mV
